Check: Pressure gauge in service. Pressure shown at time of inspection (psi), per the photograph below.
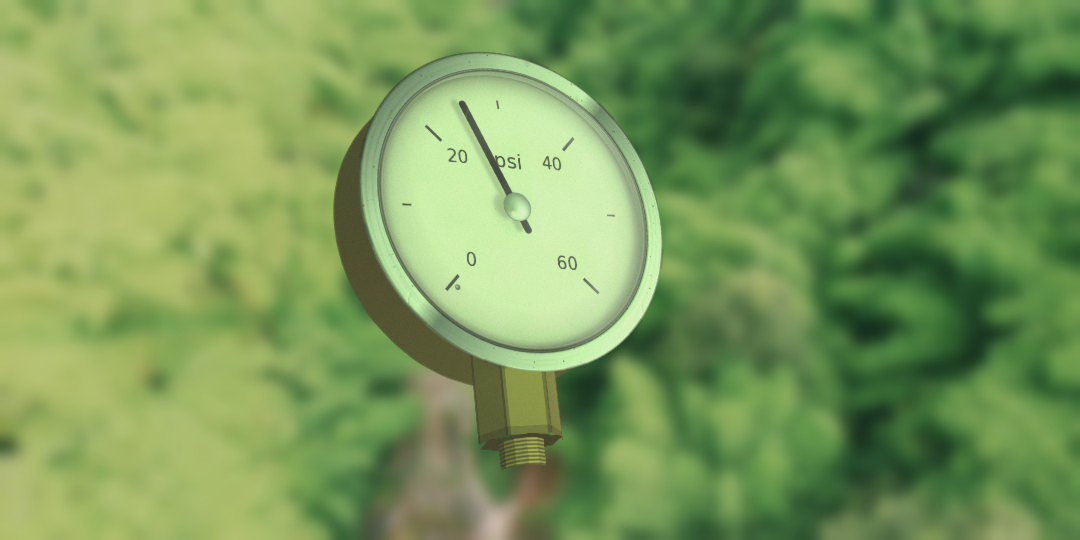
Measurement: 25 psi
